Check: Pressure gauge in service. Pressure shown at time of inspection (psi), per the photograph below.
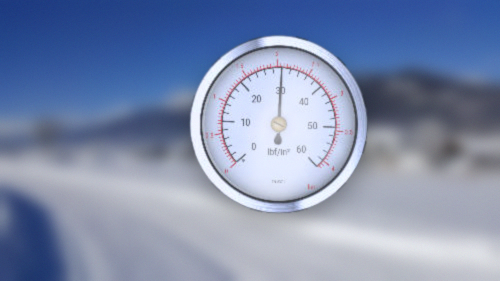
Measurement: 30 psi
